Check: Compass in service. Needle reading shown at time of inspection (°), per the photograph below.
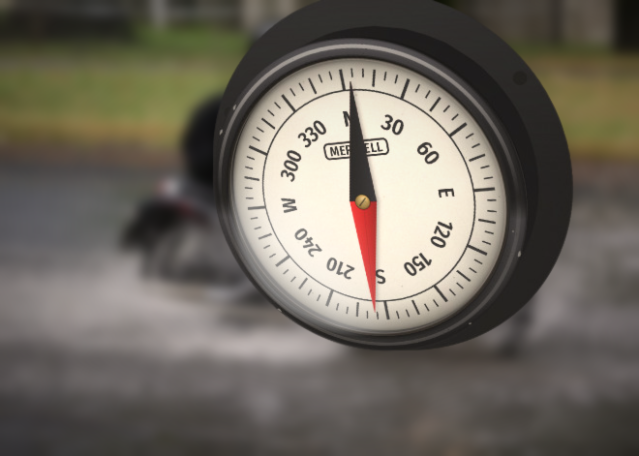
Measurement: 185 °
